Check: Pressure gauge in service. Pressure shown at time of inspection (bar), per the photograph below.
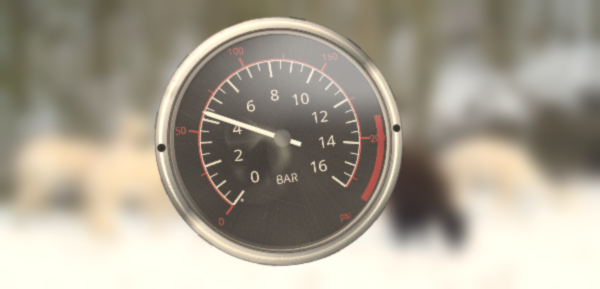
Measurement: 4.25 bar
